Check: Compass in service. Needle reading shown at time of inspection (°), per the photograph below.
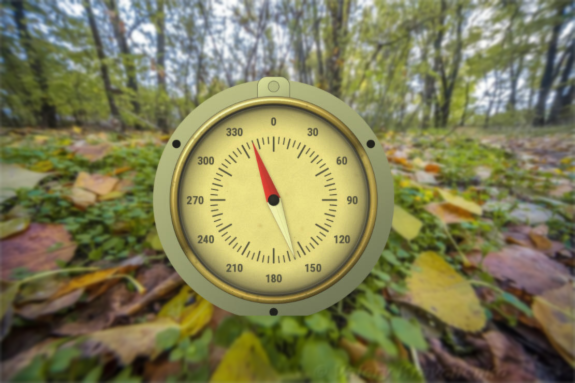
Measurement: 340 °
